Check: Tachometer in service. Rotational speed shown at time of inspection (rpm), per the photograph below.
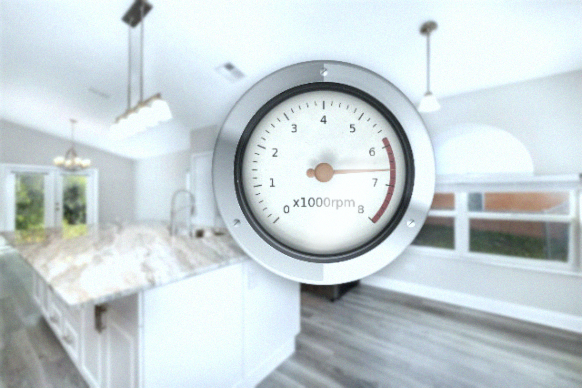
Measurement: 6600 rpm
